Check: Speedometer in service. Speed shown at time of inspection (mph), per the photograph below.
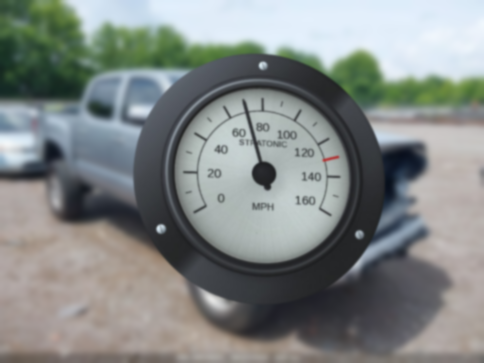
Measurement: 70 mph
